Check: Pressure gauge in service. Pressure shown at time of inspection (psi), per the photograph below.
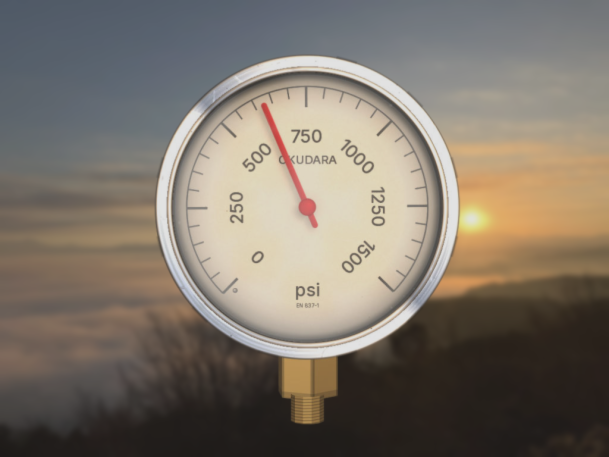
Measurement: 625 psi
